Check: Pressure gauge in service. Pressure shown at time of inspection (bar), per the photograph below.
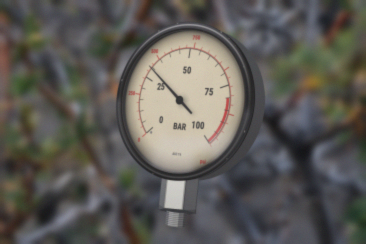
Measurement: 30 bar
